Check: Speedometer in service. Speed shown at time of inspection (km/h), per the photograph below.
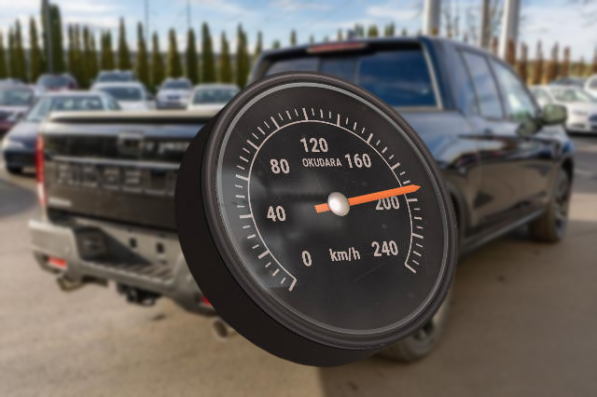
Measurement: 195 km/h
